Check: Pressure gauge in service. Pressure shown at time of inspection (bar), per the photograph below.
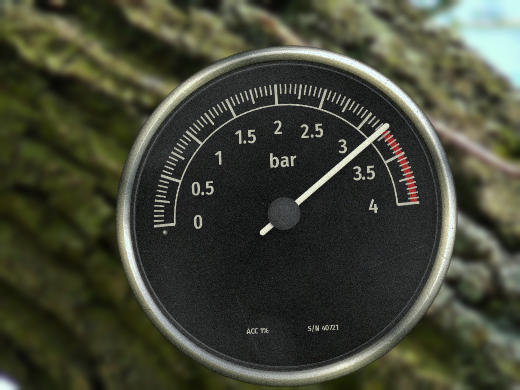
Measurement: 3.2 bar
